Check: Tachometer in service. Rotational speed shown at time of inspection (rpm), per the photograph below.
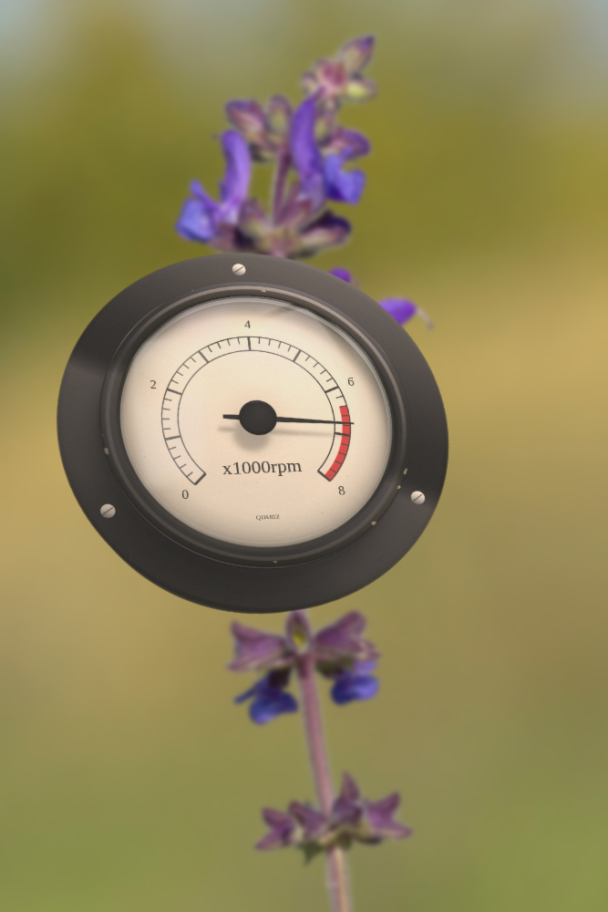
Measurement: 6800 rpm
